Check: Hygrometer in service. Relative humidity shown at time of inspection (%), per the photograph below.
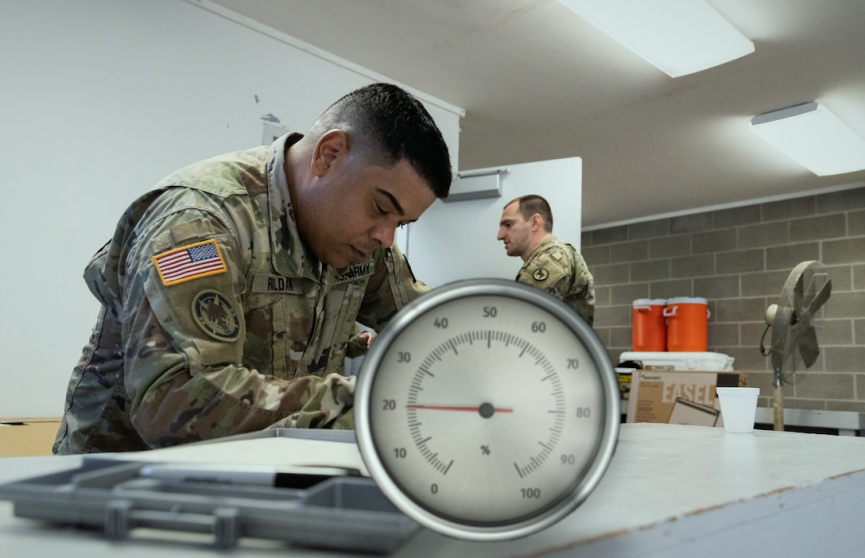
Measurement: 20 %
